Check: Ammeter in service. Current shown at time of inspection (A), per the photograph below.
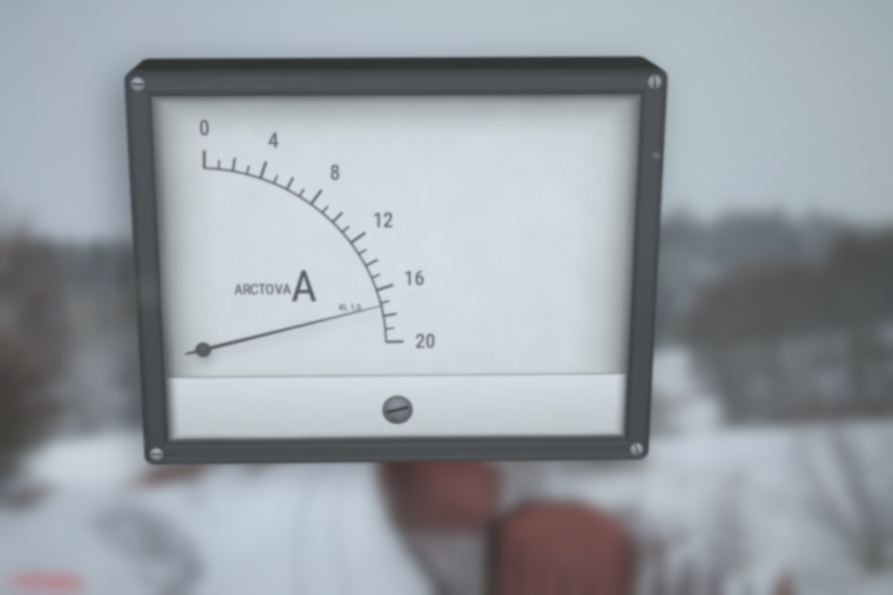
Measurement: 17 A
